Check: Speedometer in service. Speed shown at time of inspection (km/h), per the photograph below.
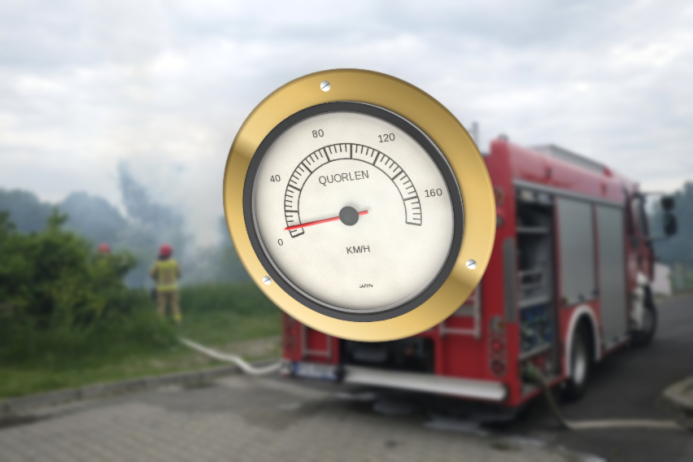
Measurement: 8 km/h
